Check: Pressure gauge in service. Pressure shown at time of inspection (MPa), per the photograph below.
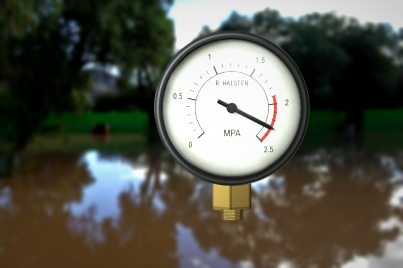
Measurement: 2.3 MPa
